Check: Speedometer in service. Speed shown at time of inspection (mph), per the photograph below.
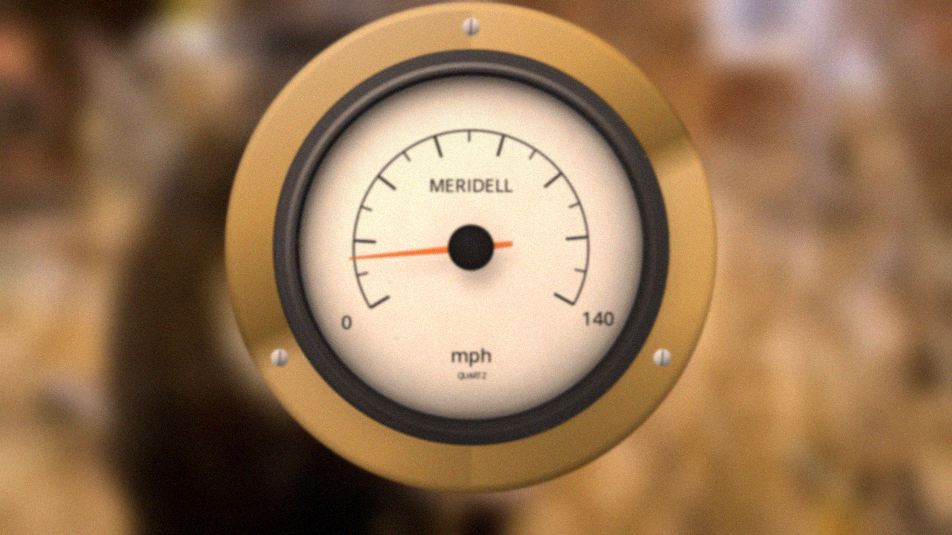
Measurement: 15 mph
